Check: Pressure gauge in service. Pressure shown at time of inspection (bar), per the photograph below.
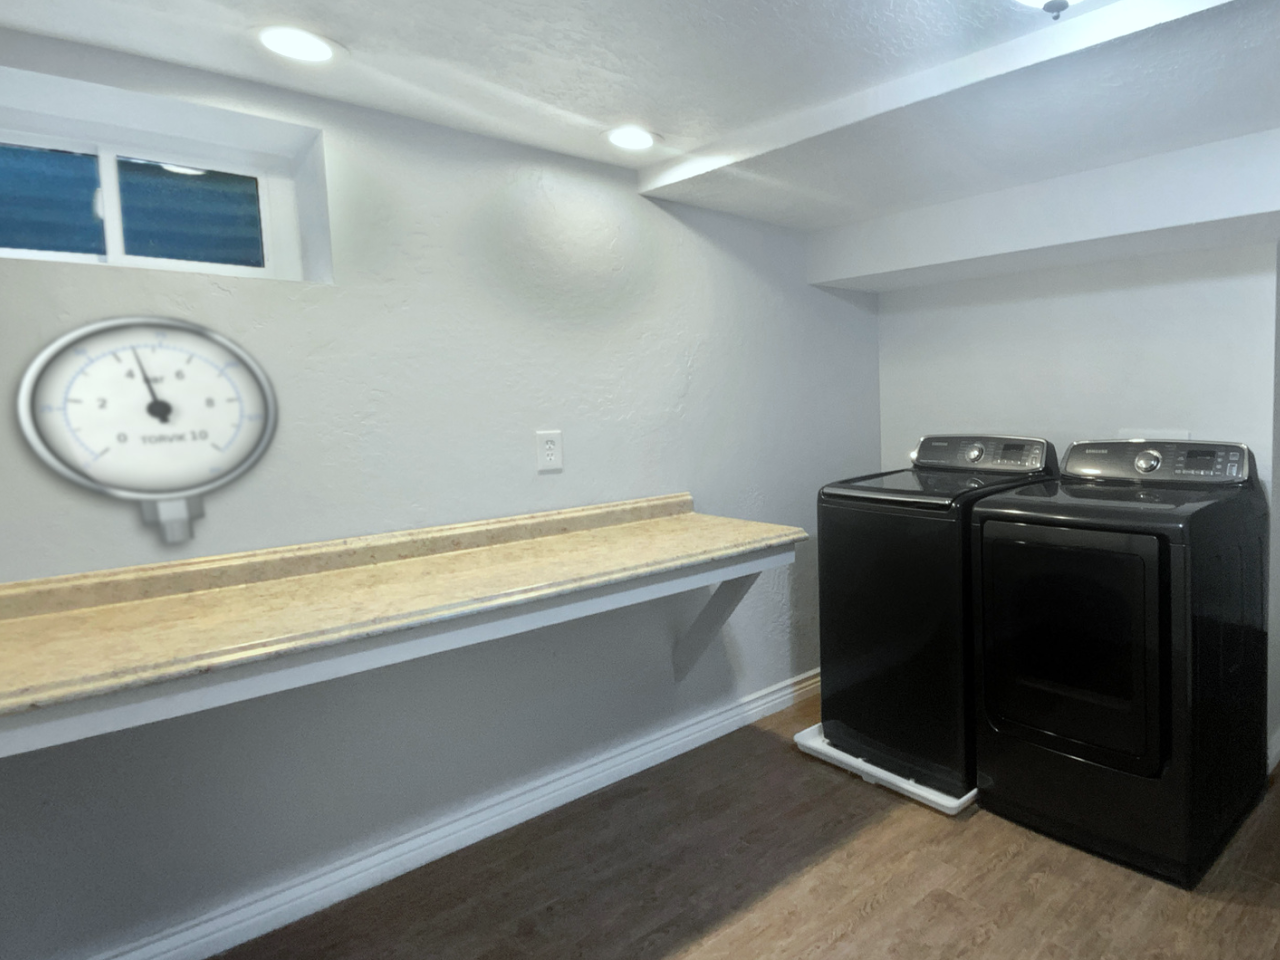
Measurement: 4.5 bar
